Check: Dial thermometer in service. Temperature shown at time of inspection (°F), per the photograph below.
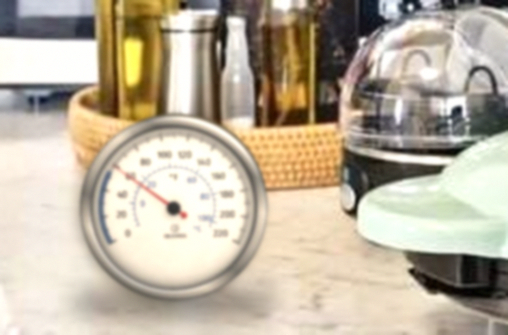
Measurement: 60 °F
